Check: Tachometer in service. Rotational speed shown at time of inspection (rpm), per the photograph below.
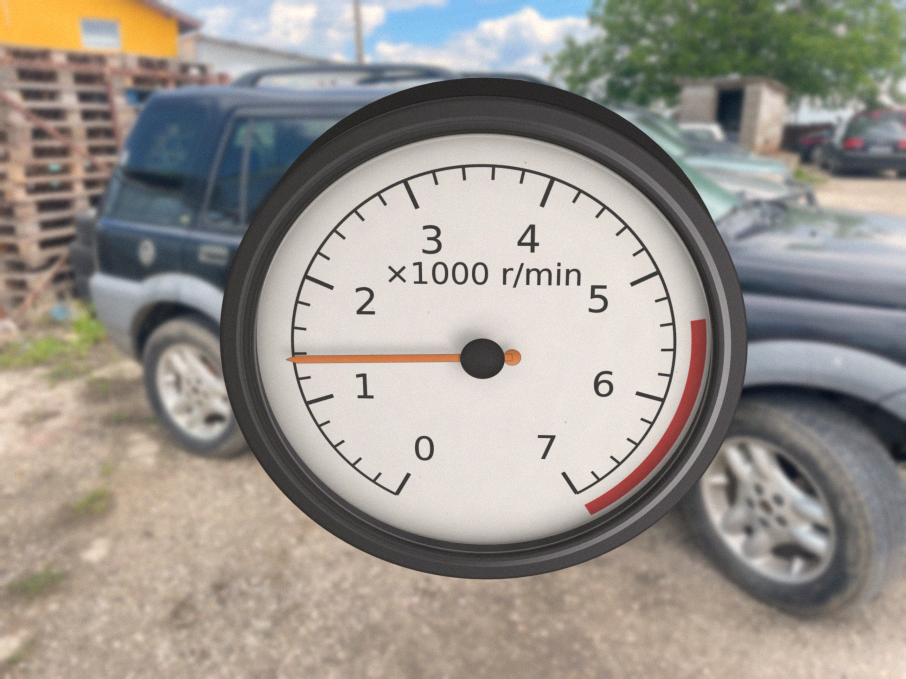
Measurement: 1400 rpm
